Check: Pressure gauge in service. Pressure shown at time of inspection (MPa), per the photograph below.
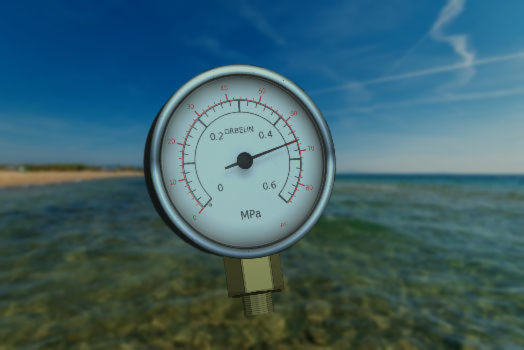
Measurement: 0.46 MPa
